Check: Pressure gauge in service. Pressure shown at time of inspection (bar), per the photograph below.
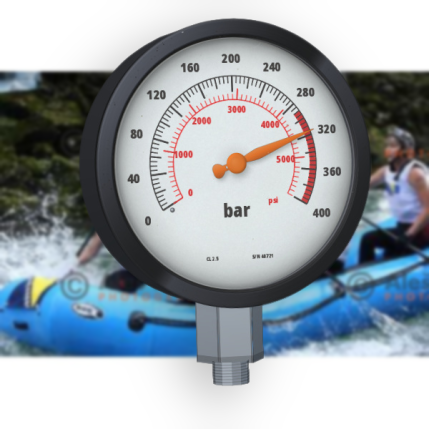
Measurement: 315 bar
